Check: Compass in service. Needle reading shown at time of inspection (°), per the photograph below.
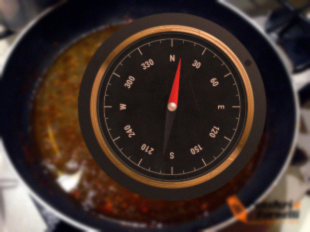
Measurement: 10 °
